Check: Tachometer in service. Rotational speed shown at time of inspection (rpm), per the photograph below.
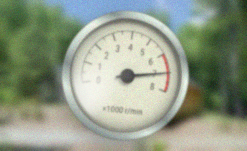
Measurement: 7000 rpm
